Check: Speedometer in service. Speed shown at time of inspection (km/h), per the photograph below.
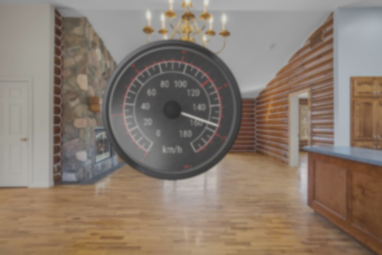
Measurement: 155 km/h
